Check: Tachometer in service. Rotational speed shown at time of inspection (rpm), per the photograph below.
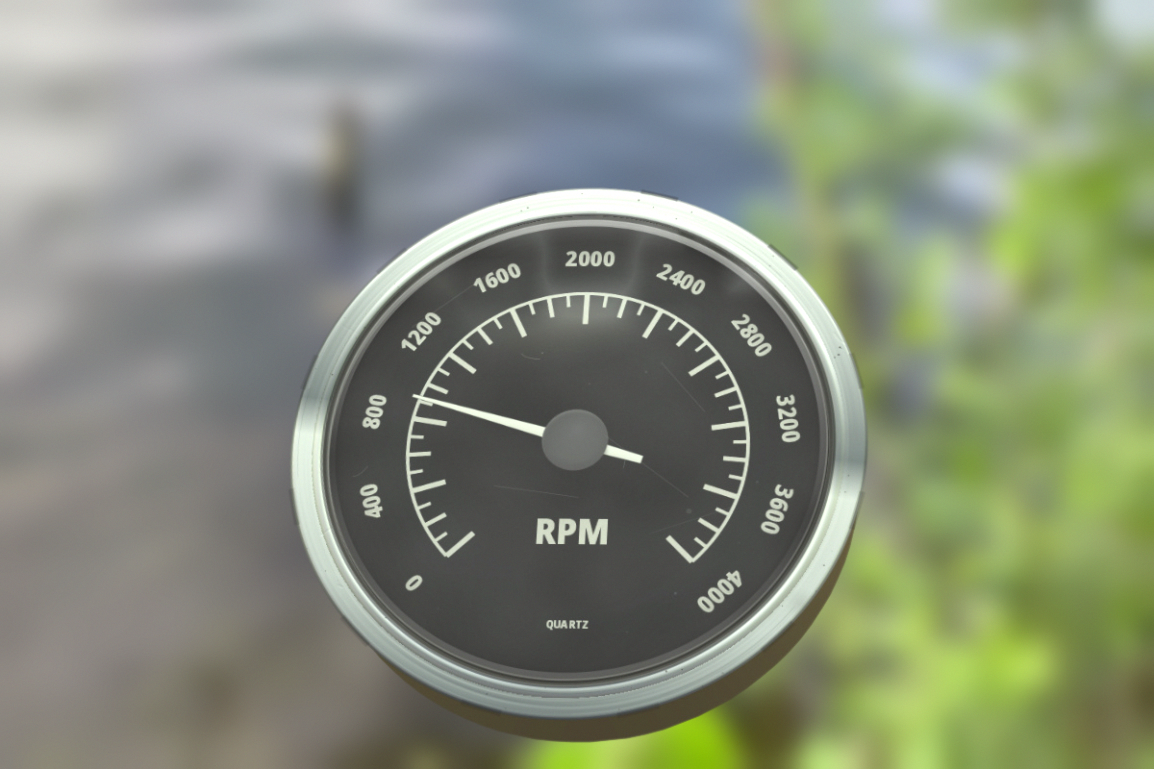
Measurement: 900 rpm
